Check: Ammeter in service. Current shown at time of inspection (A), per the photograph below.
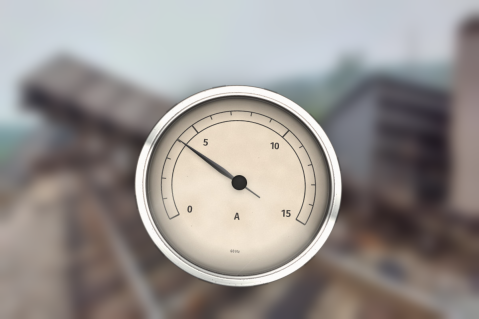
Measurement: 4 A
